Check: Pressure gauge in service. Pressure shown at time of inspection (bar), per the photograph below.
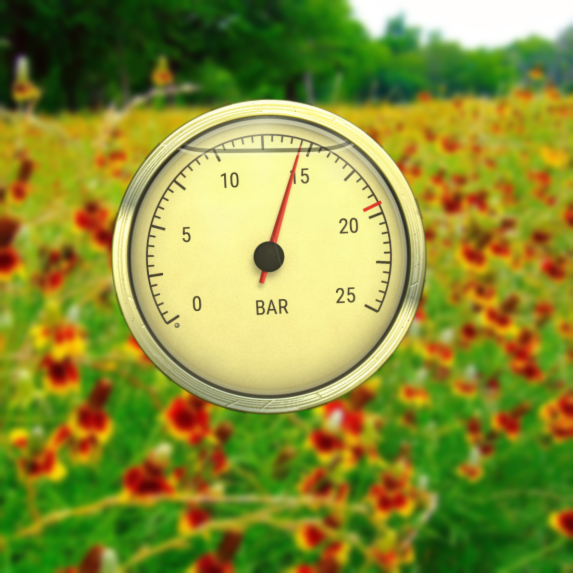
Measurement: 14.5 bar
